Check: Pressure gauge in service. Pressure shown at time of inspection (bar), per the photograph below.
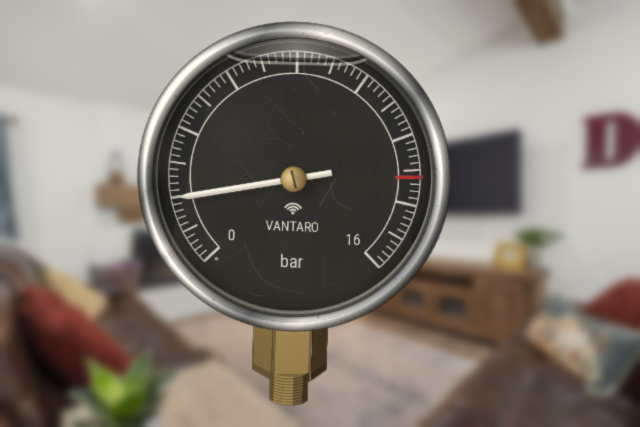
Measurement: 2 bar
